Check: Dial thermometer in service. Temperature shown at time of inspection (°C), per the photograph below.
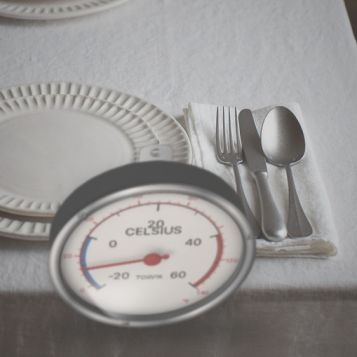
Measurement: -10 °C
